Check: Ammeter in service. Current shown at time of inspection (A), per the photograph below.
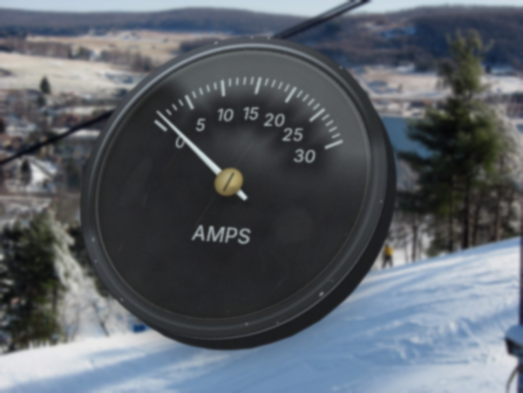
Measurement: 1 A
